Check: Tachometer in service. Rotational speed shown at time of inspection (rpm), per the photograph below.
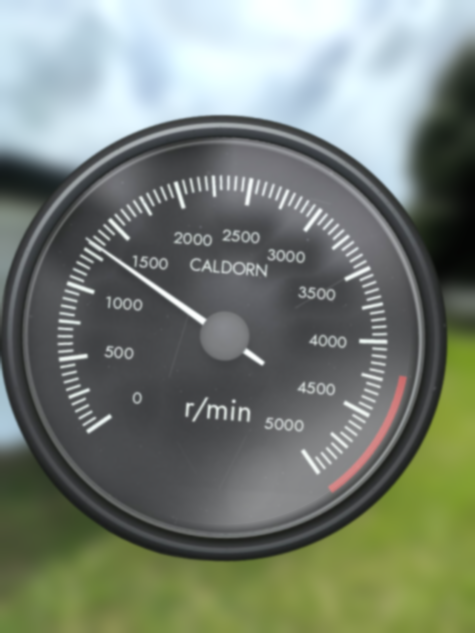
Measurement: 1300 rpm
